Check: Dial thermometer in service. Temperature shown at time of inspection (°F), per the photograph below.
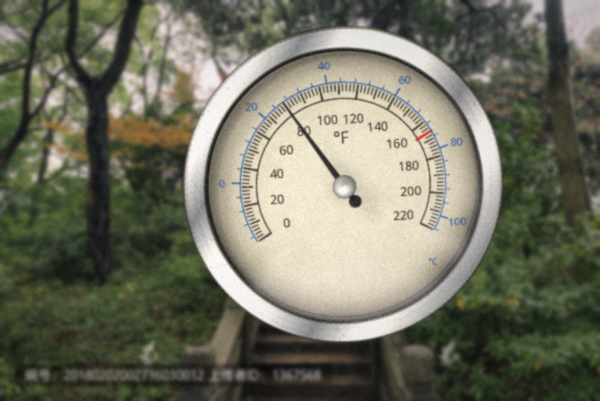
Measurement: 80 °F
